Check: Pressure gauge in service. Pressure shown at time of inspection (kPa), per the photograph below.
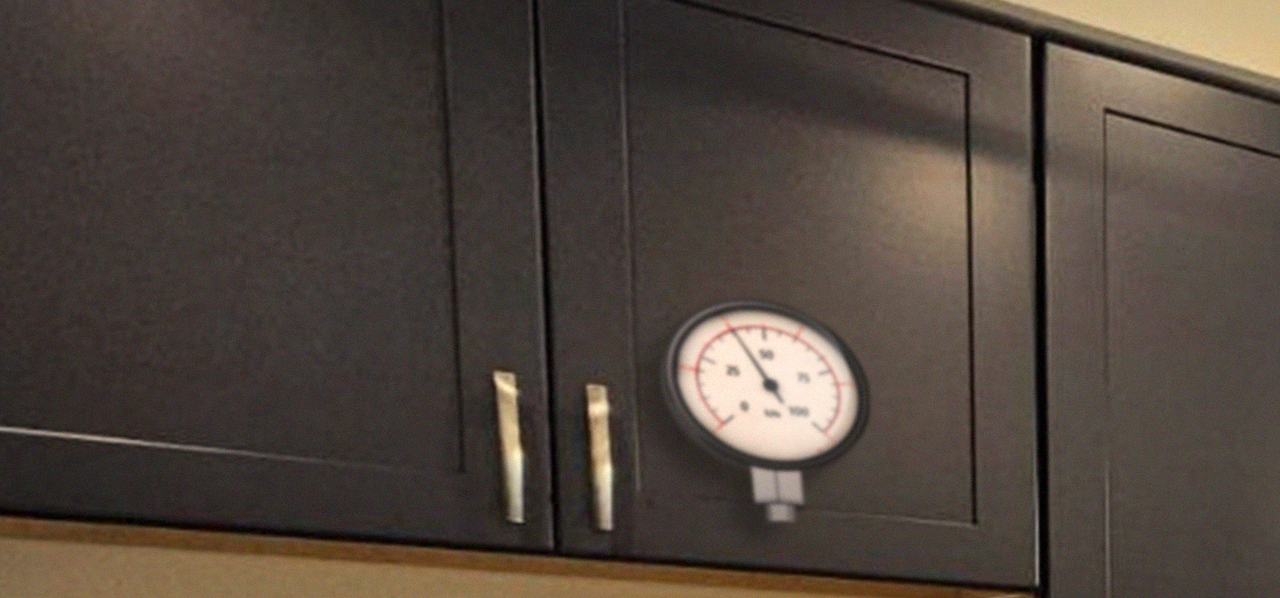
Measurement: 40 kPa
